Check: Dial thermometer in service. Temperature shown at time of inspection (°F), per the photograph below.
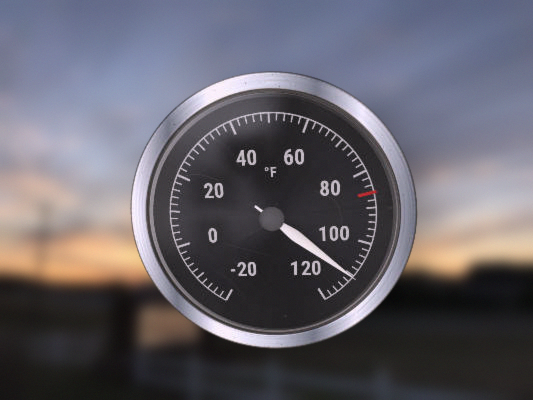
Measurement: 110 °F
